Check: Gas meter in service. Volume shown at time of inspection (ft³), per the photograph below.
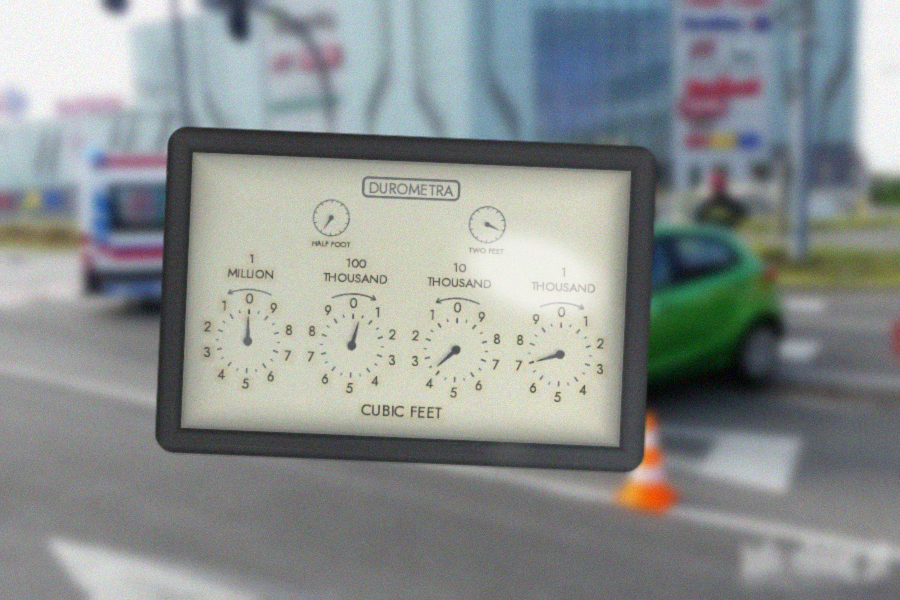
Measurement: 3700 ft³
